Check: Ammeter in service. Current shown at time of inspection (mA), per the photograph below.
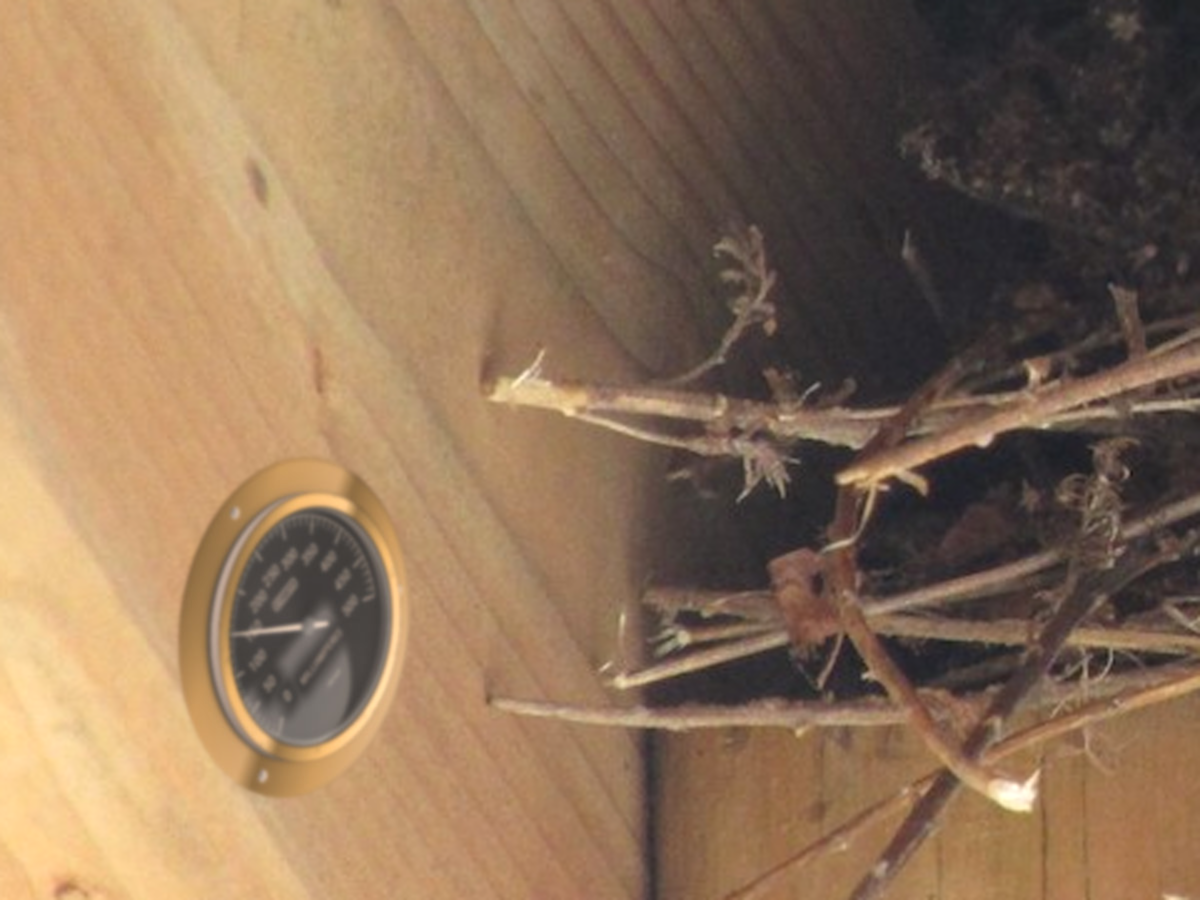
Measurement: 150 mA
